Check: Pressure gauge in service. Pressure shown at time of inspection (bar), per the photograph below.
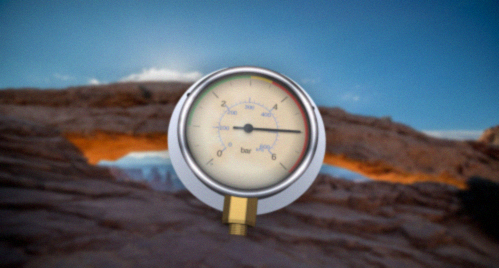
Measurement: 5 bar
